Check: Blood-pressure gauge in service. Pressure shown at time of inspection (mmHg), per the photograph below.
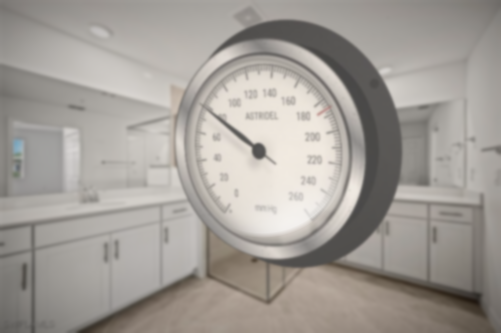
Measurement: 80 mmHg
